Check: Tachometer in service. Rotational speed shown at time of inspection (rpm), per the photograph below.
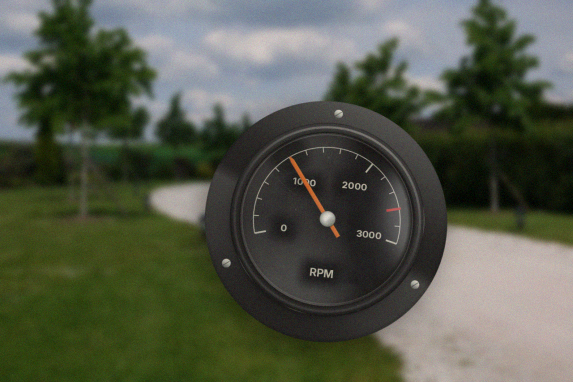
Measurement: 1000 rpm
